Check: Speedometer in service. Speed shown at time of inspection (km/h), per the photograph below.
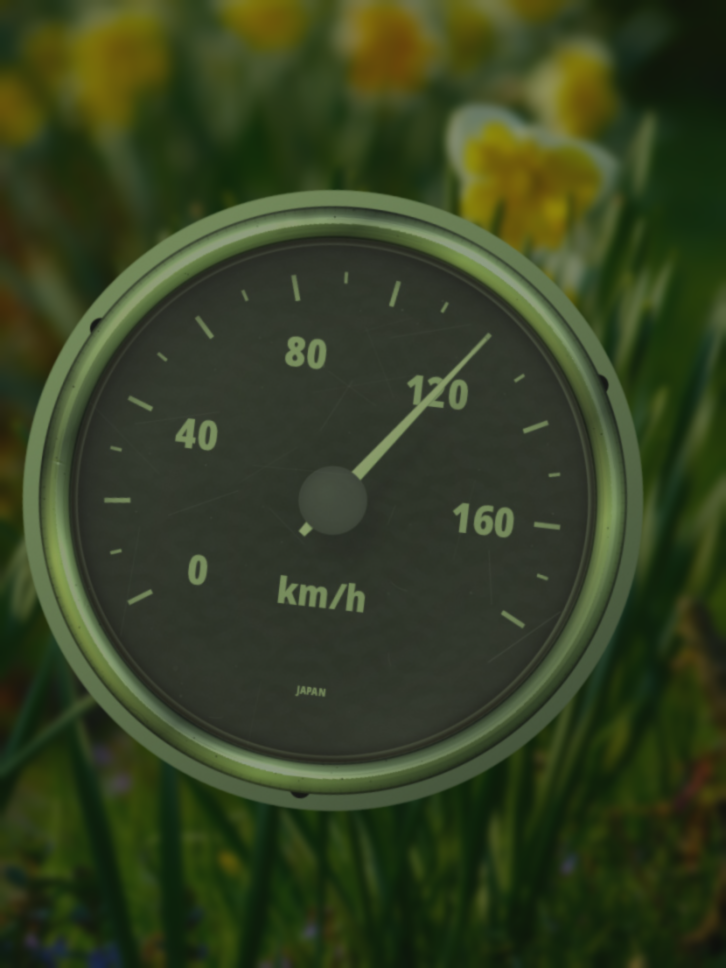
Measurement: 120 km/h
